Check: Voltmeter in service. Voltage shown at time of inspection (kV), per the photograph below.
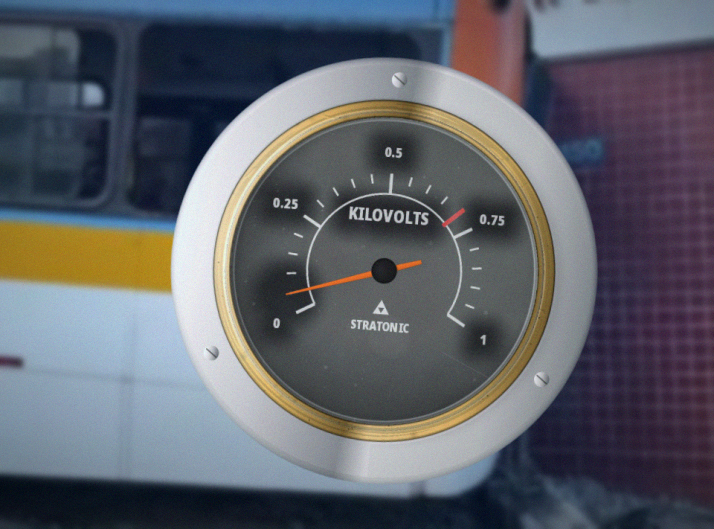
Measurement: 0.05 kV
